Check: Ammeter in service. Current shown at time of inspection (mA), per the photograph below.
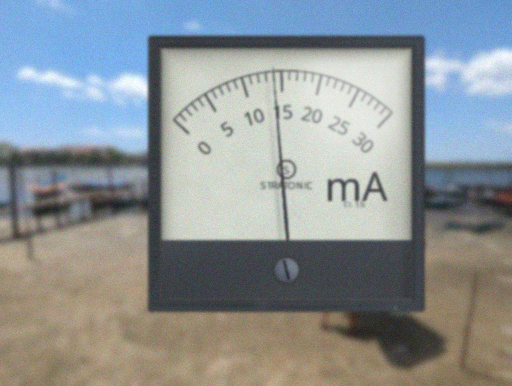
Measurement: 14 mA
